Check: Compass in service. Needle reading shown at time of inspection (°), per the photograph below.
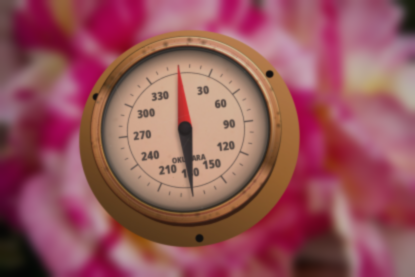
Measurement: 0 °
